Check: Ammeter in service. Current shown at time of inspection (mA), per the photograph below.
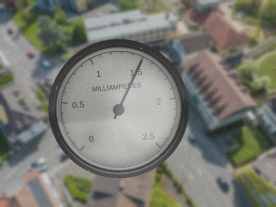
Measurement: 1.5 mA
